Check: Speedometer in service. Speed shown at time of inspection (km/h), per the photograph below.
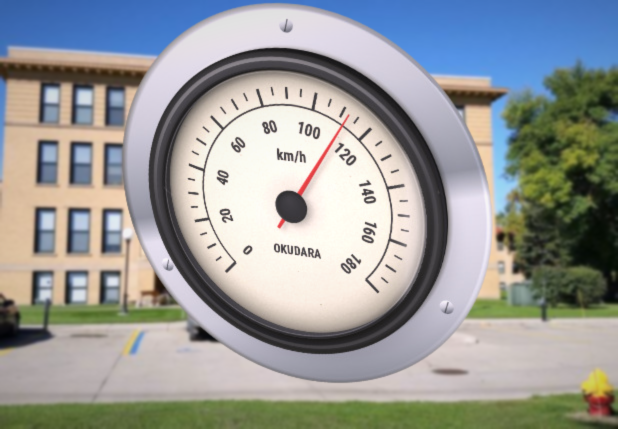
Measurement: 112.5 km/h
